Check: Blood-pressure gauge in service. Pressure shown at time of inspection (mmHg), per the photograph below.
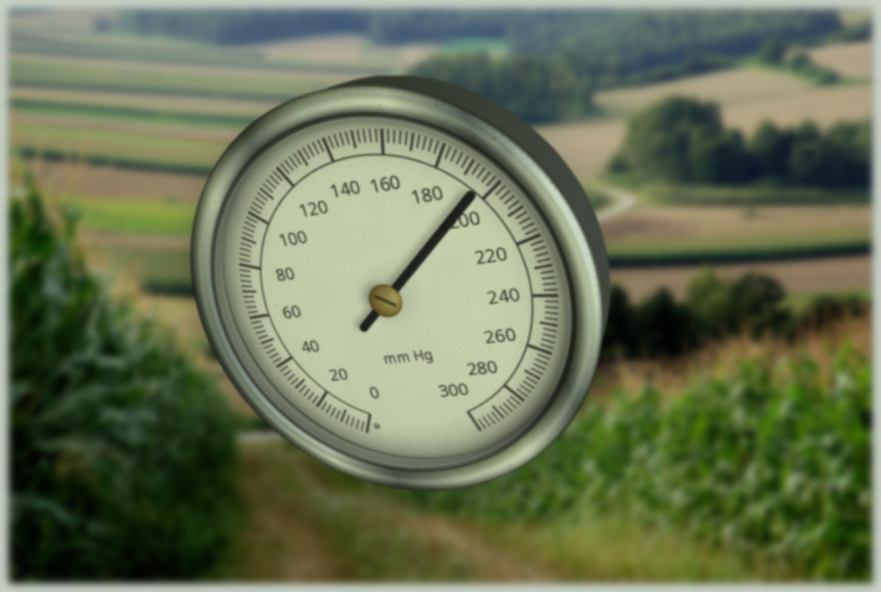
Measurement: 196 mmHg
